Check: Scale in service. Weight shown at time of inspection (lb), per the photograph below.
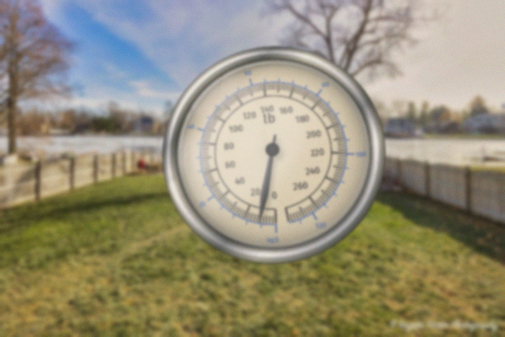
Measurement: 10 lb
